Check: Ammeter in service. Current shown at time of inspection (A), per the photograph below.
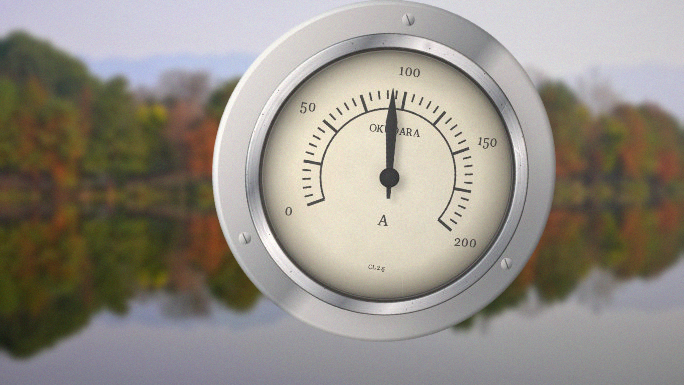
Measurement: 92.5 A
